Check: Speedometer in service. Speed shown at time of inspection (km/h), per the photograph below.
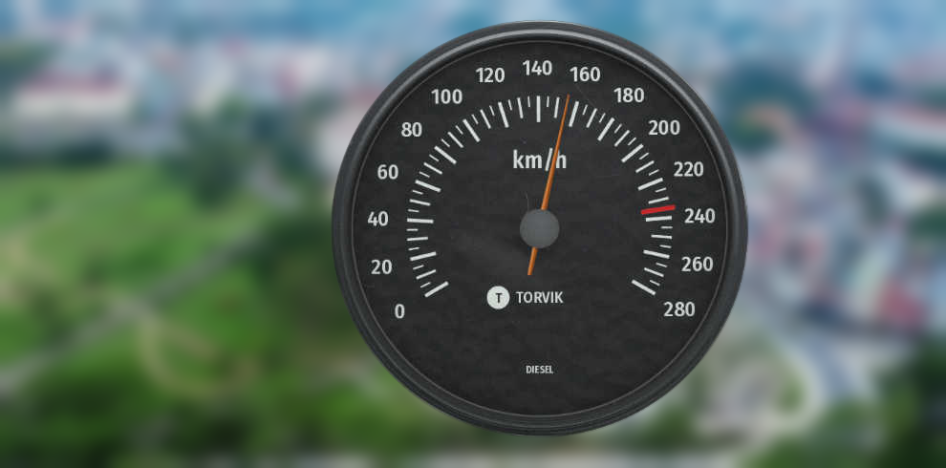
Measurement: 155 km/h
